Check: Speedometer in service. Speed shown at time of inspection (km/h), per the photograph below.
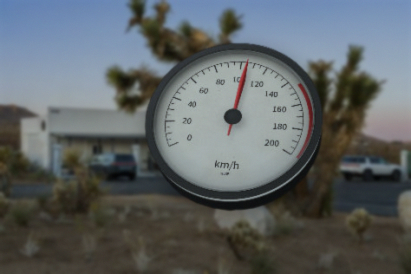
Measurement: 105 km/h
